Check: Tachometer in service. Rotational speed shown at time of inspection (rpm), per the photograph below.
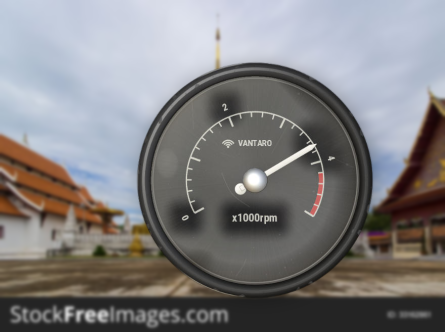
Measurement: 3700 rpm
